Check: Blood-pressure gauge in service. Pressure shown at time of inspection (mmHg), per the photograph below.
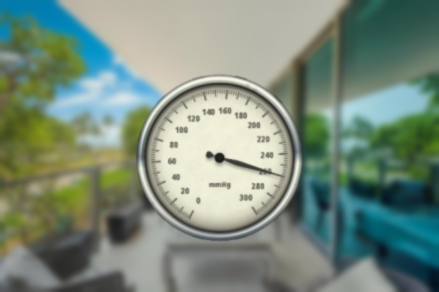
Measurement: 260 mmHg
